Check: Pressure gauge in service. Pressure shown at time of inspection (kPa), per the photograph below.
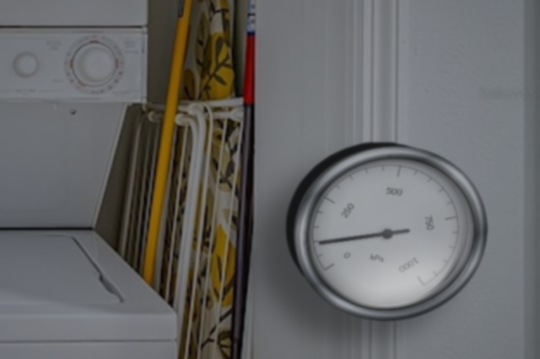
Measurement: 100 kPa
